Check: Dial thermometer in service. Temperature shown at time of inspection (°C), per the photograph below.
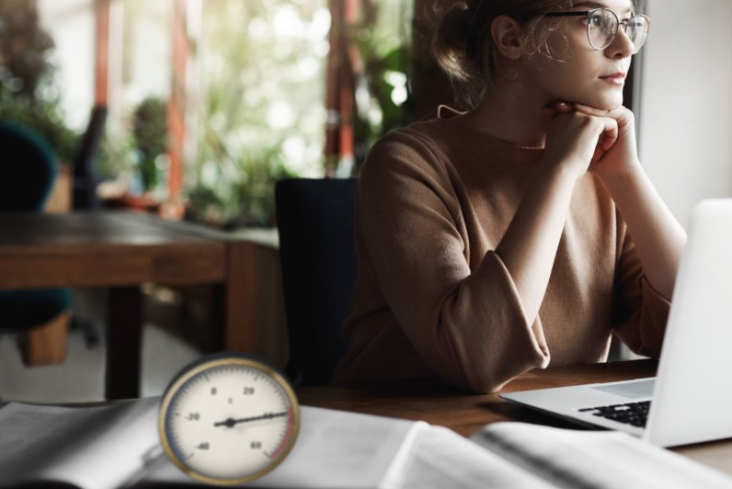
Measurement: 40 °C
